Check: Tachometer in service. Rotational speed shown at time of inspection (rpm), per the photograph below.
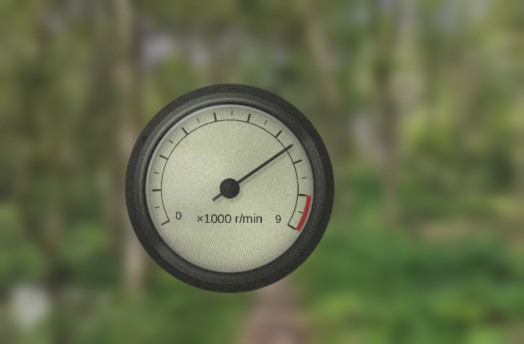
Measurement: 6500 rpm
